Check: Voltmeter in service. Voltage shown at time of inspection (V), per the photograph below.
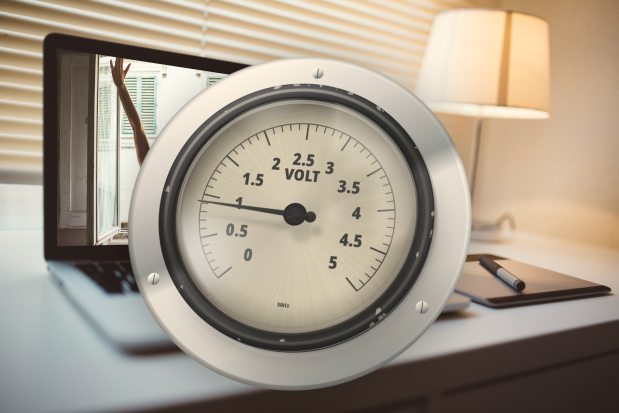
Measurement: 0.9 V
